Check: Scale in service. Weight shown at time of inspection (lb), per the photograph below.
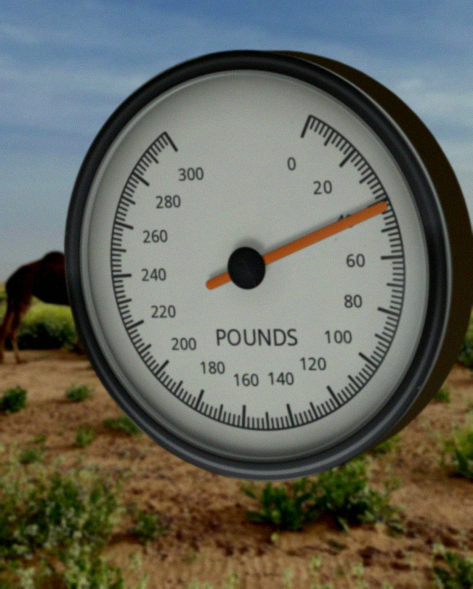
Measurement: 42 lb
